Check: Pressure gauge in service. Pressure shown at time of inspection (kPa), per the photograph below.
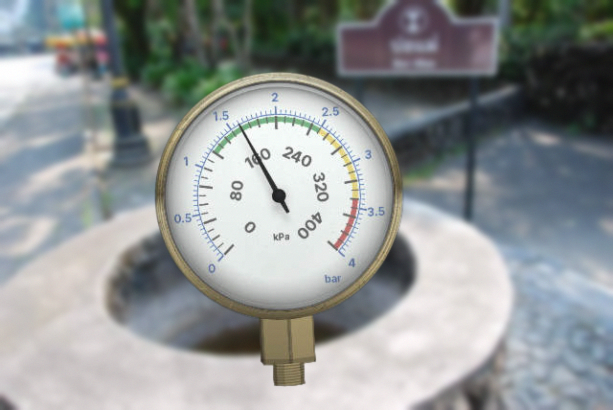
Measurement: 160 kPa
